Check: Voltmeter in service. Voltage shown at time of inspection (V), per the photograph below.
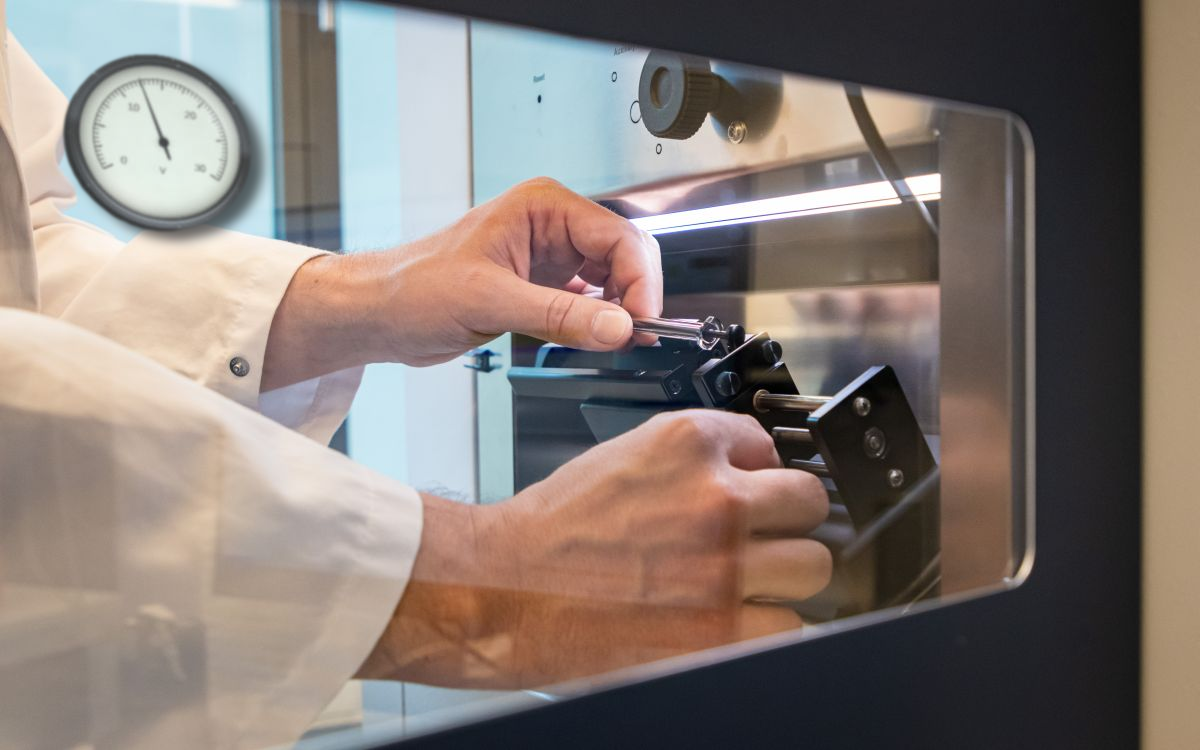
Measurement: 12.5 V
